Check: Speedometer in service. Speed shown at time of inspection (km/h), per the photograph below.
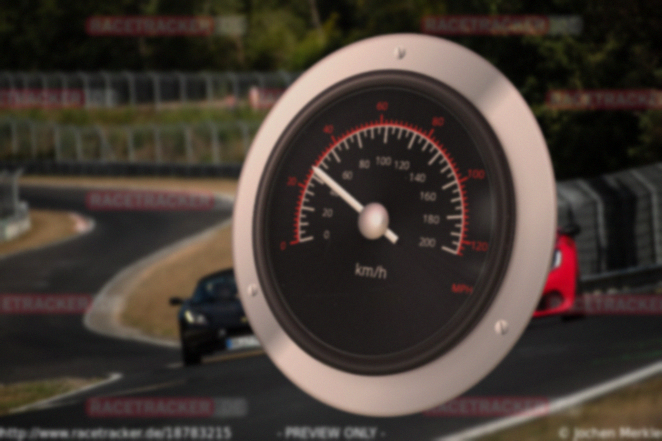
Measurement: 45 km/h
